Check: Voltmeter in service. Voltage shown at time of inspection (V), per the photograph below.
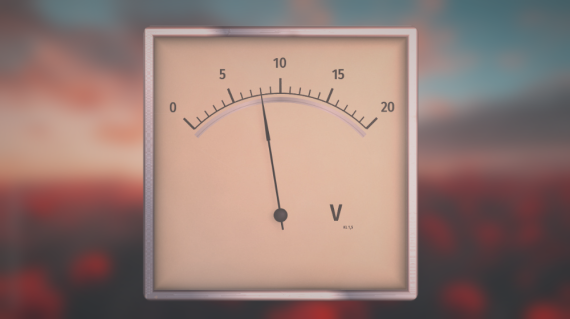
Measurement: 8 V
